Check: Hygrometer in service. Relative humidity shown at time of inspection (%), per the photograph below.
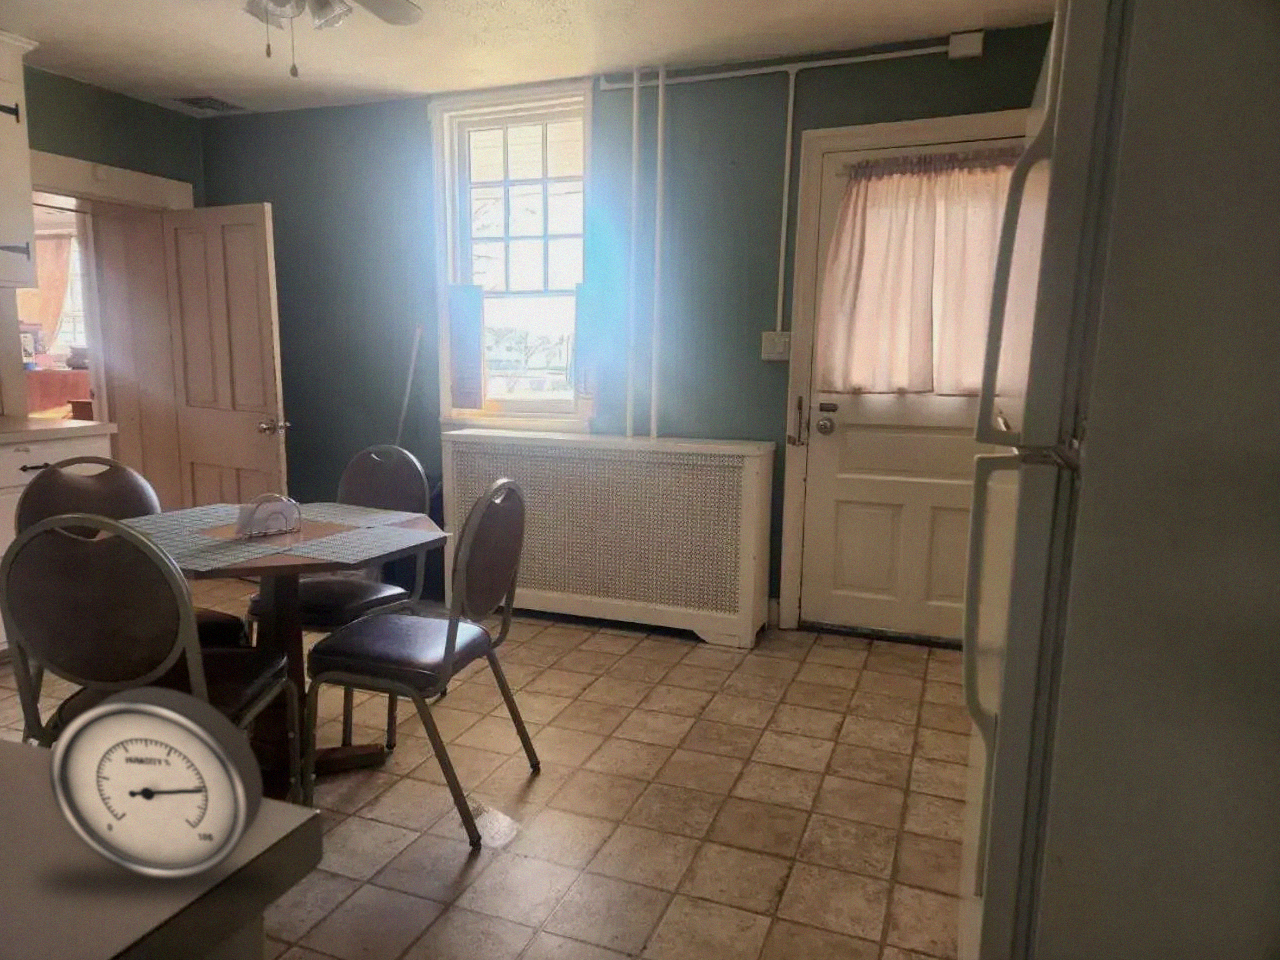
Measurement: 80 %
